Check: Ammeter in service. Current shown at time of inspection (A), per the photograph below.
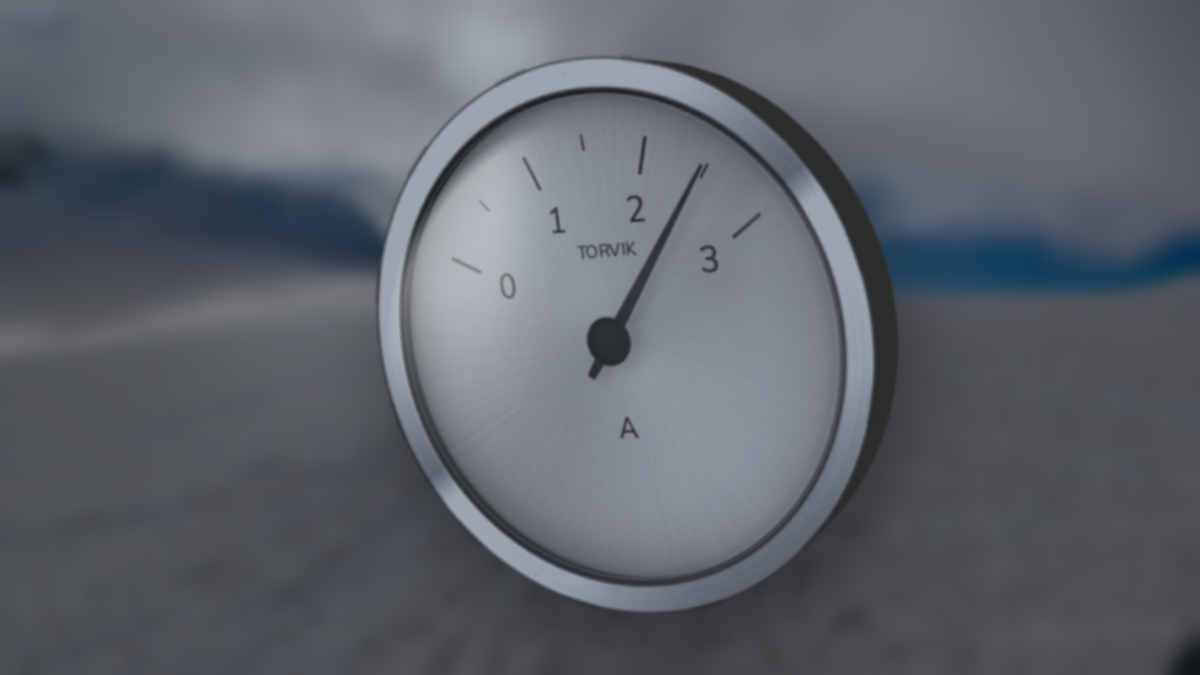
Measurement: 2.5 A
